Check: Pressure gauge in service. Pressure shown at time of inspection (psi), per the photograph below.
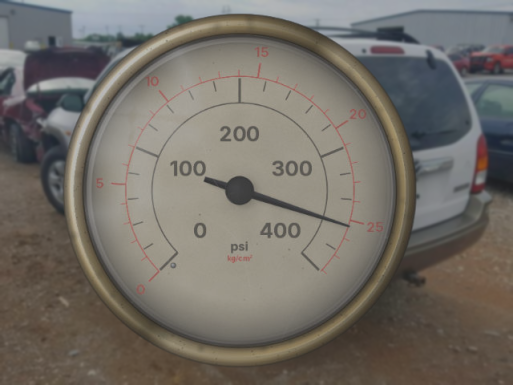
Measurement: 360 psi
